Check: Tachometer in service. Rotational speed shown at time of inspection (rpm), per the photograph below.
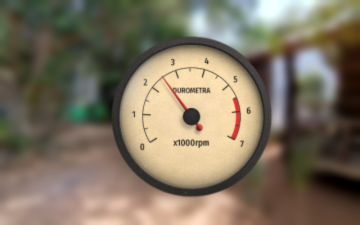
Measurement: 2500 rpm
